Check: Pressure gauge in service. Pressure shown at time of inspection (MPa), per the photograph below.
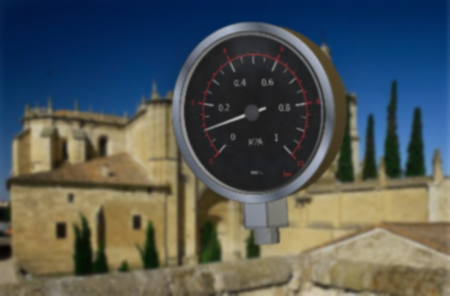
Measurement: 0.1 MPa
